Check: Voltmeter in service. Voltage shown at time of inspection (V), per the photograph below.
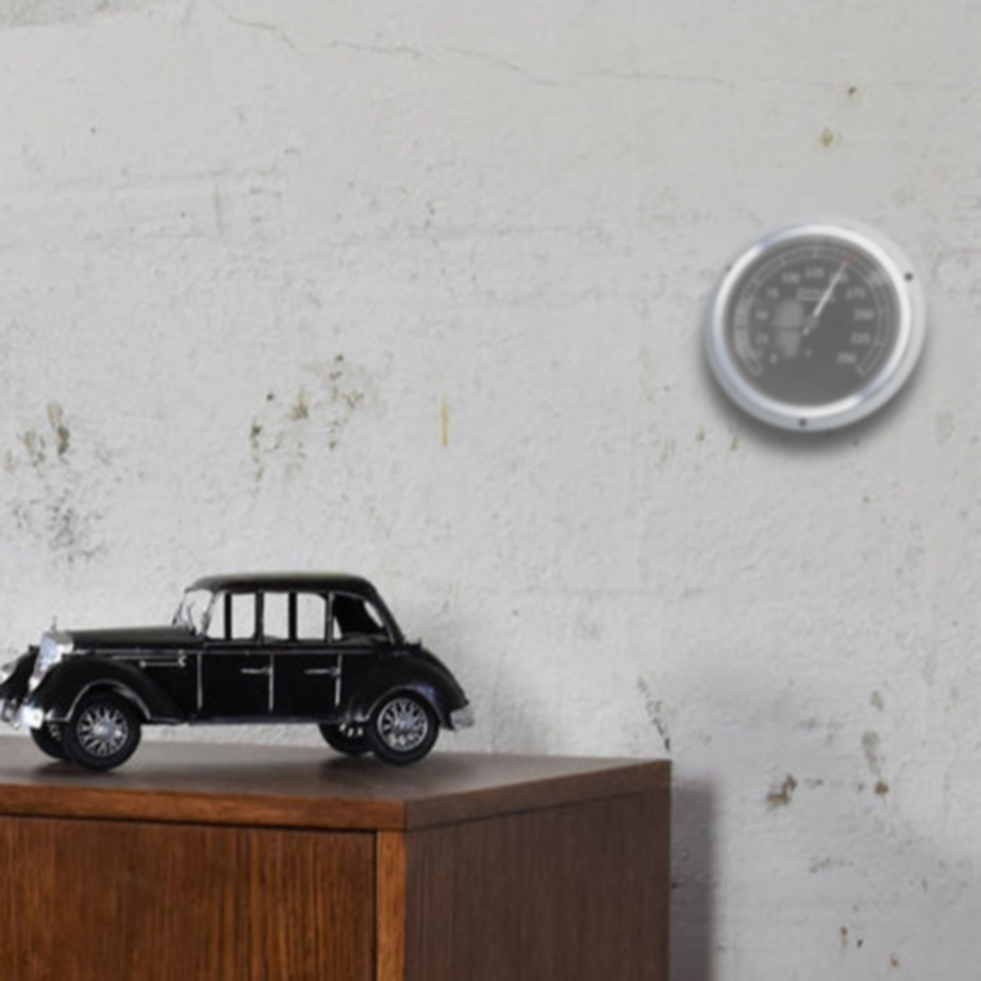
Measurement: 150 V
